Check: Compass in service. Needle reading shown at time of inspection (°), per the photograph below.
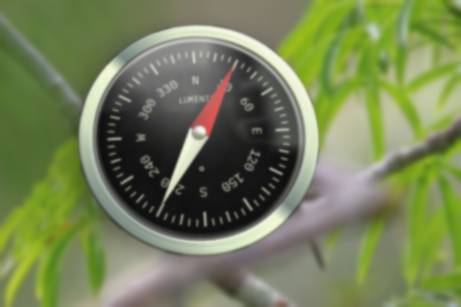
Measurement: 30 °
